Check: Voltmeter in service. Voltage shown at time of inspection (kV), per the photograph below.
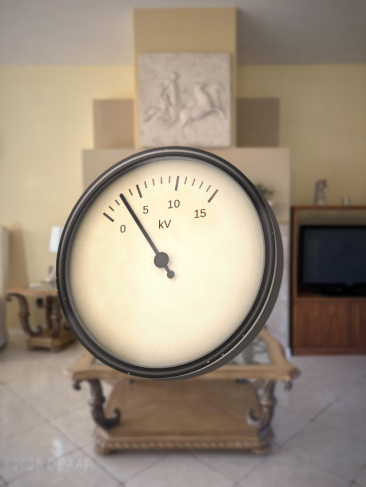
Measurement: 3 kV
